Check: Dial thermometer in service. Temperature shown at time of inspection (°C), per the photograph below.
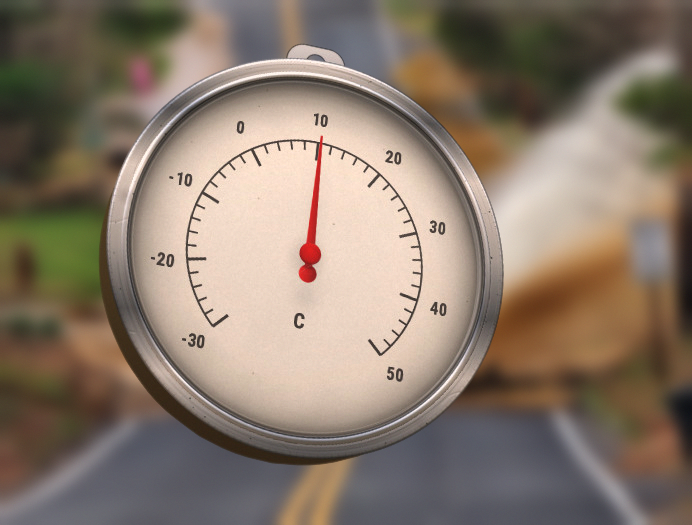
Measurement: 10 °C
